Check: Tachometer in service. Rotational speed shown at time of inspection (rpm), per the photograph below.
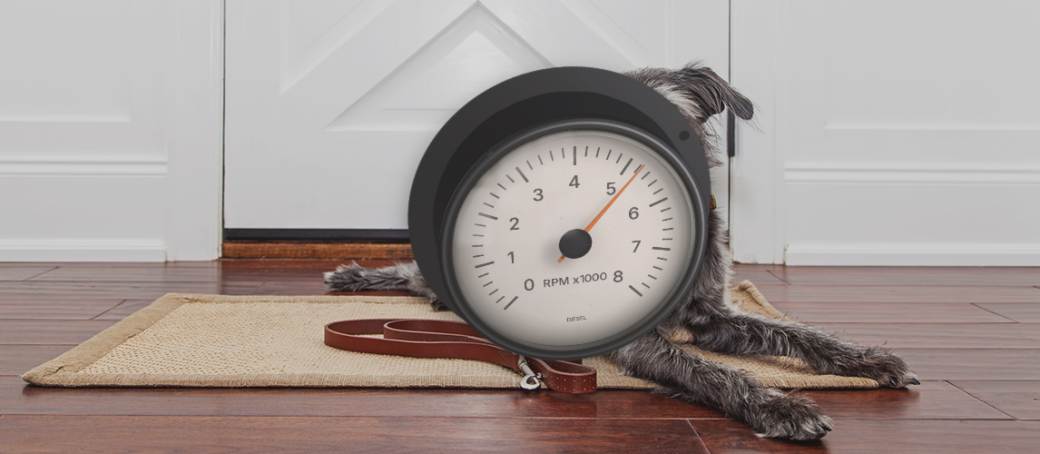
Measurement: 5200 rpm
